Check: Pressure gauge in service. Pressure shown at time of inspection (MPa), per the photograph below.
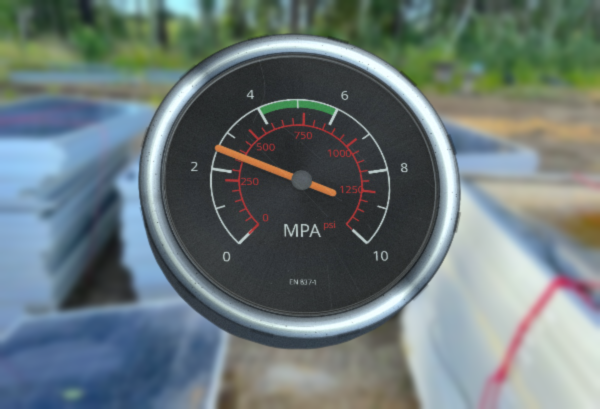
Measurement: 2.5 MPa
